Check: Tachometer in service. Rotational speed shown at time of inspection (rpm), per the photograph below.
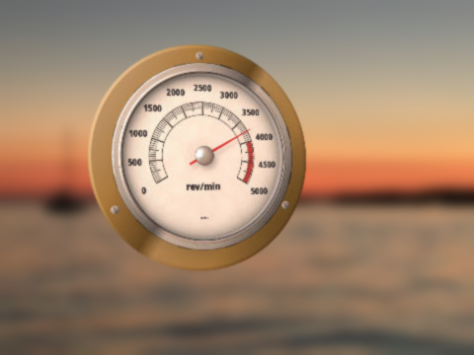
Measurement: 3750 rpm
